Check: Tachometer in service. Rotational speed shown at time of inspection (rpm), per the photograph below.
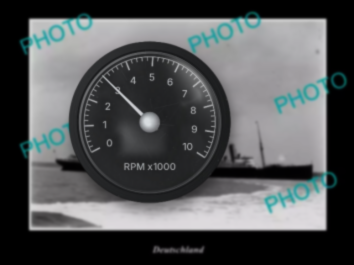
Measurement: 3000 rpm
